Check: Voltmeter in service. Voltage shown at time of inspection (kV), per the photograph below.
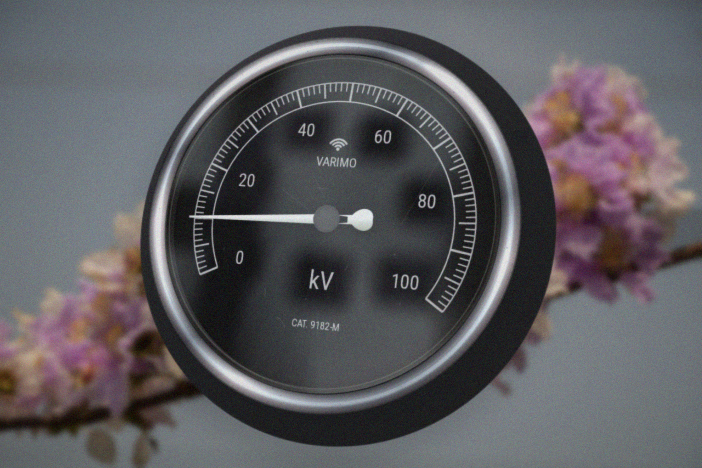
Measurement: 10 kV
